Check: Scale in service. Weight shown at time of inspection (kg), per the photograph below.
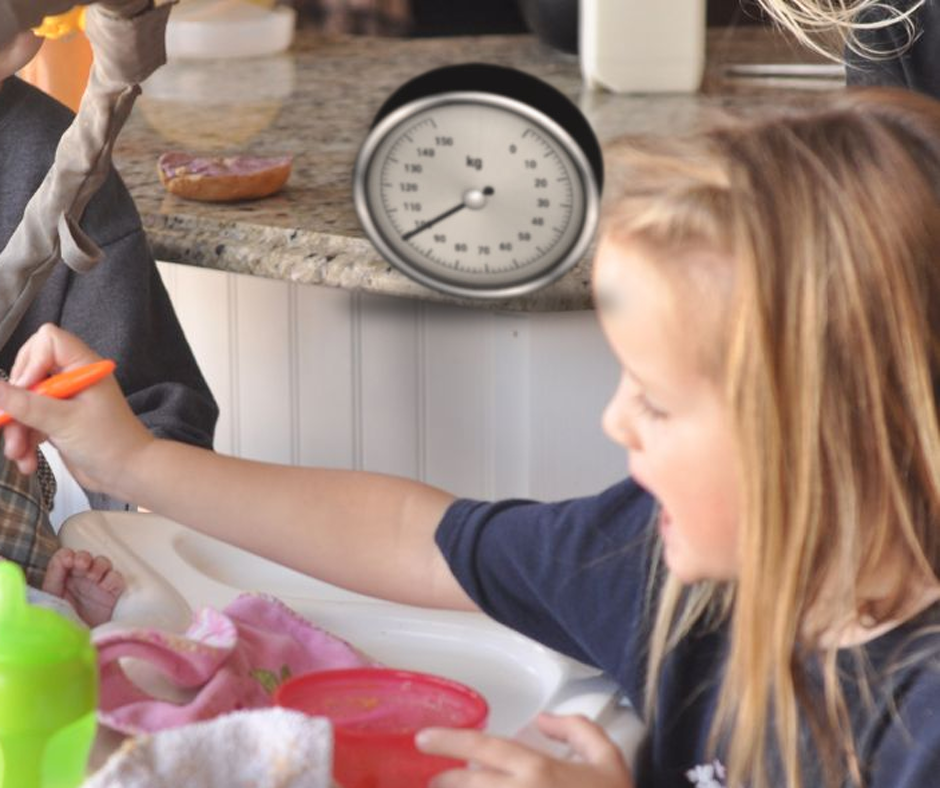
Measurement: 100 kg
